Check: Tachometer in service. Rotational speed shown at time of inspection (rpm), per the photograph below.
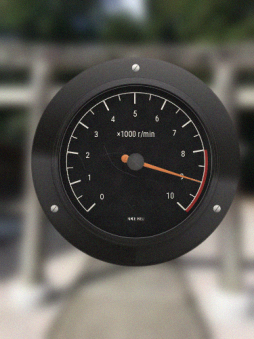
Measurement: 9000 rpm
